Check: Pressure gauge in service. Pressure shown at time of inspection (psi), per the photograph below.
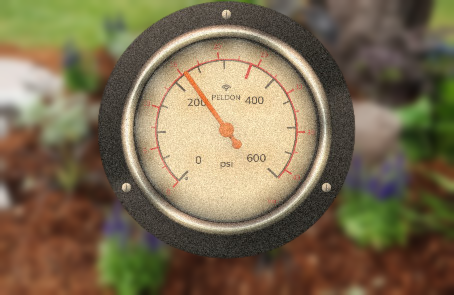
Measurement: 225 psi
